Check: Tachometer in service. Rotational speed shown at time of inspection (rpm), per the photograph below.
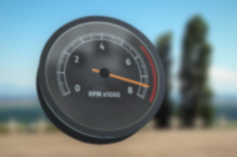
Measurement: 7500 rpm
